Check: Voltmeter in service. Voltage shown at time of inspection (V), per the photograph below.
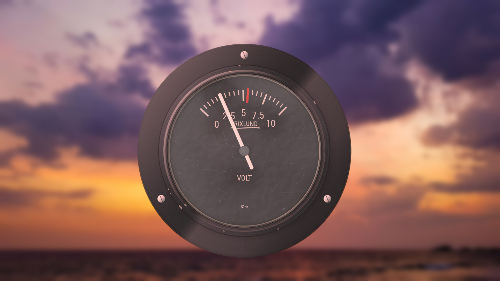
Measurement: 2.5 V
